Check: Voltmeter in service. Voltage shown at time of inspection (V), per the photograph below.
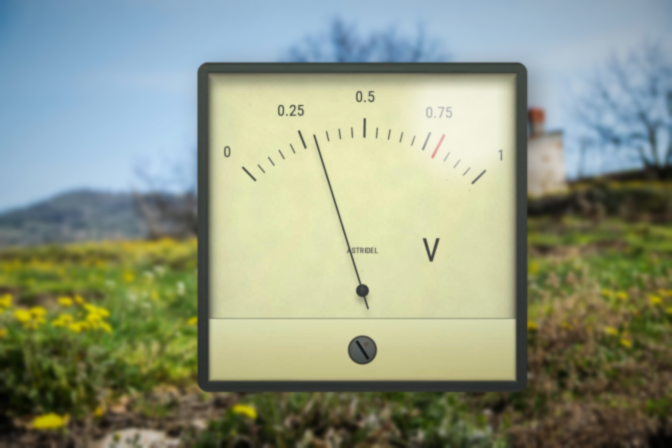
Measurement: 0.3 V
